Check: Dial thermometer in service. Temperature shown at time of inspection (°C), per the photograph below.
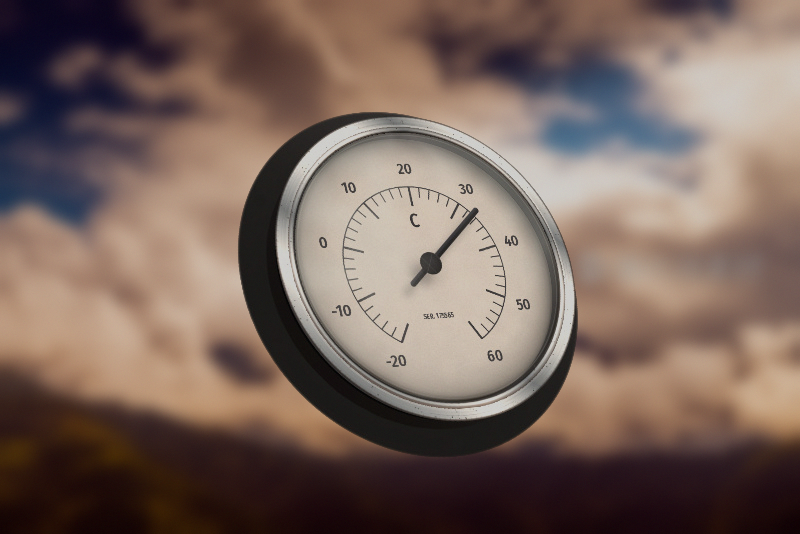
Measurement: 33 °C
